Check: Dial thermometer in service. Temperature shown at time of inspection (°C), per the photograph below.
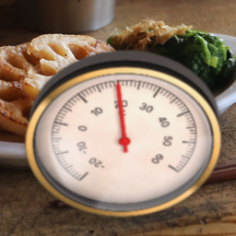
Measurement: 20 °C
